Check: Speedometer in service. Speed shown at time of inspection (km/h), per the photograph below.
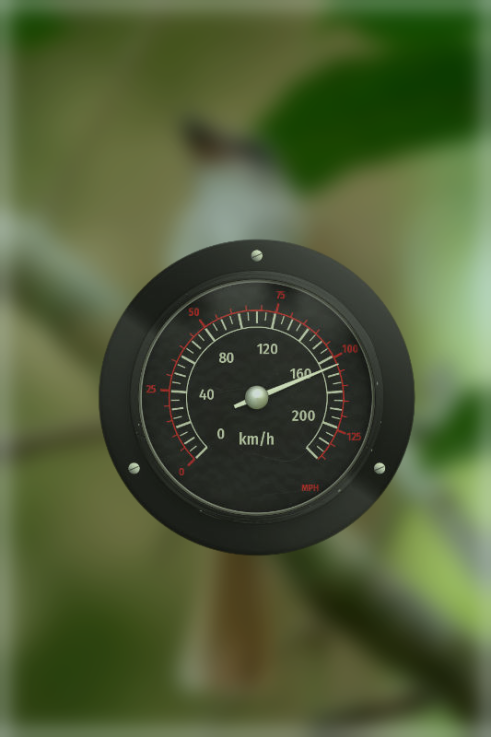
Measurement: 165 km/h
